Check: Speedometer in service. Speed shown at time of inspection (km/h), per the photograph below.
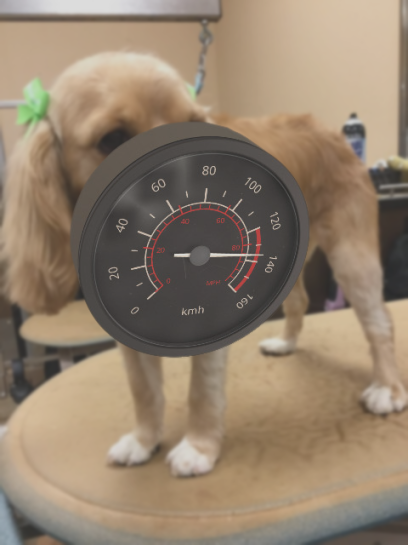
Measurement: 135 km/h
